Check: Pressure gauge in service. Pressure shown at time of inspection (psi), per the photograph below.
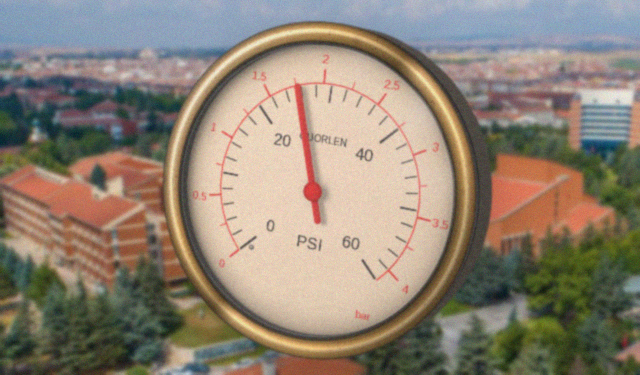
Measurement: 26 psi
